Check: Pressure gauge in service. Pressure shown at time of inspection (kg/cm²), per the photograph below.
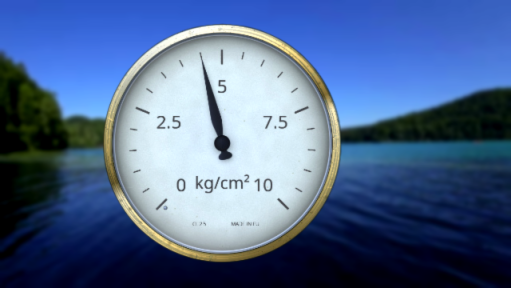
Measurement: 4.5 kg/cm²
